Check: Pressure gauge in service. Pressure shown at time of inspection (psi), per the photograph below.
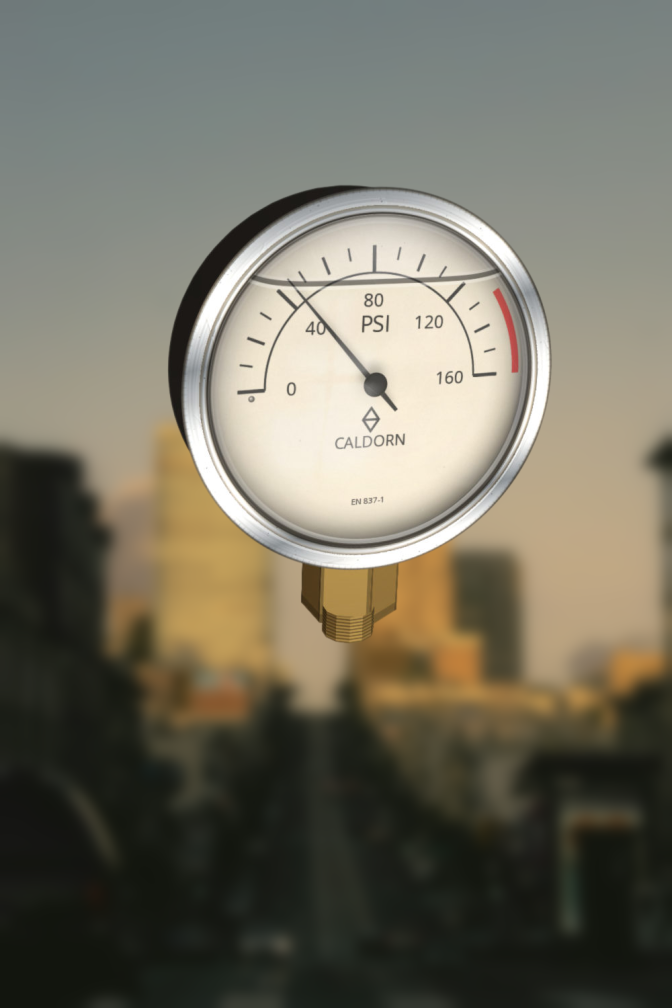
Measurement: 45 psi
